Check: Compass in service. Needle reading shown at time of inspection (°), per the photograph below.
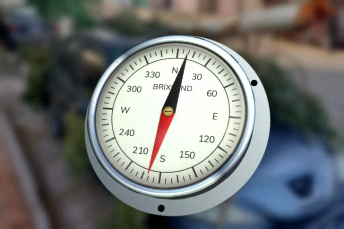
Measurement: 190 °
